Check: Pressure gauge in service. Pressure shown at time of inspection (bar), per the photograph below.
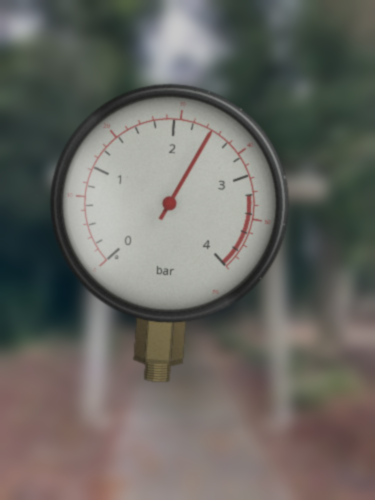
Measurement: 2.4 bar
